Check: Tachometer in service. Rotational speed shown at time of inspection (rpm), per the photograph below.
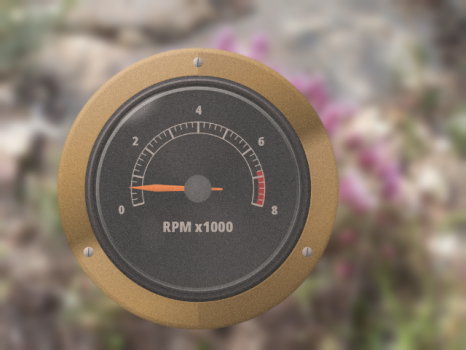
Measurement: 600 rpm
